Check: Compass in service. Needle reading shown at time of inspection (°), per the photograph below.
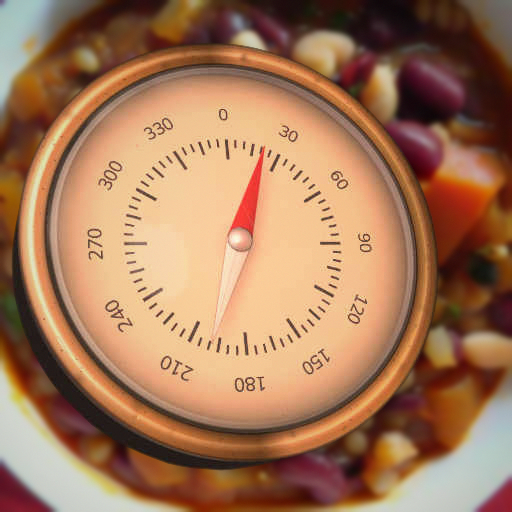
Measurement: 20 °
